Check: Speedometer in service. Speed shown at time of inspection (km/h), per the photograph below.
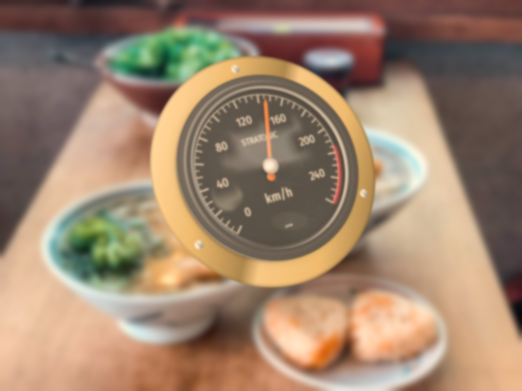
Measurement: 145 km/h
